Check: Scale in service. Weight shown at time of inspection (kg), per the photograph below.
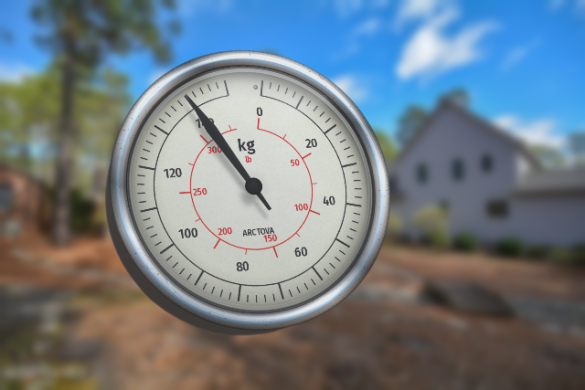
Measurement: 140 kg
